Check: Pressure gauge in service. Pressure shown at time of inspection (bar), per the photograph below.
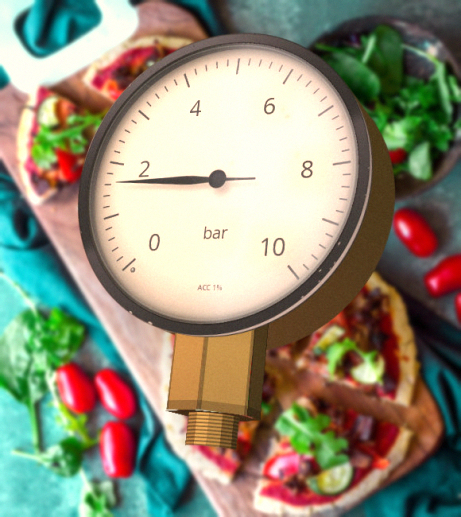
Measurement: 1.6 bar
